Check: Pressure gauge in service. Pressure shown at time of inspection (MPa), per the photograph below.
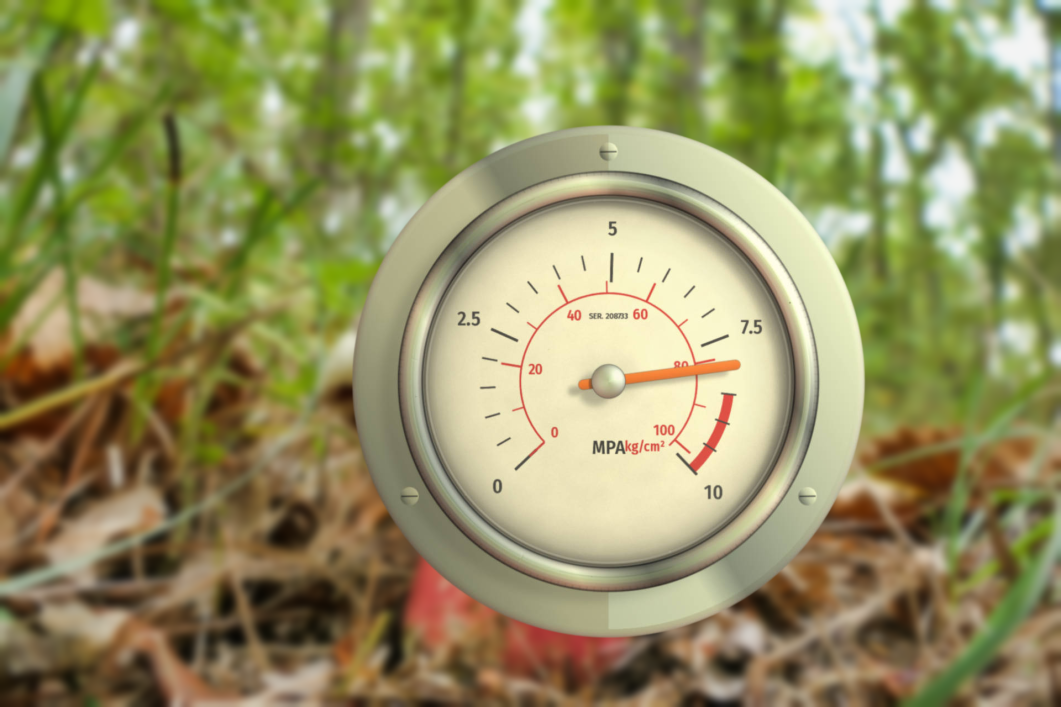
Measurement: 8 MPa
